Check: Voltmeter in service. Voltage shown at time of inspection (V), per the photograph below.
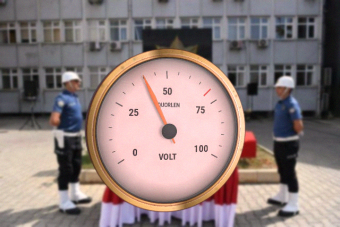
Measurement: 40 V
